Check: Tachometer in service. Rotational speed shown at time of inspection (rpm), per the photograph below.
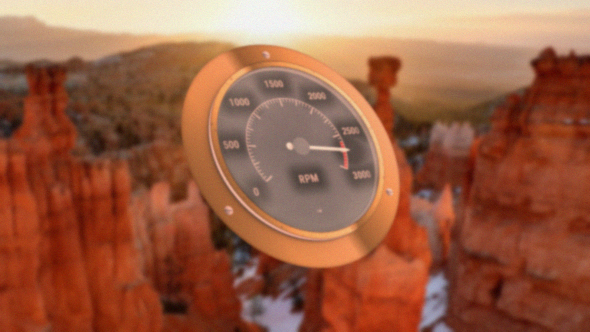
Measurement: 2750 rpm
